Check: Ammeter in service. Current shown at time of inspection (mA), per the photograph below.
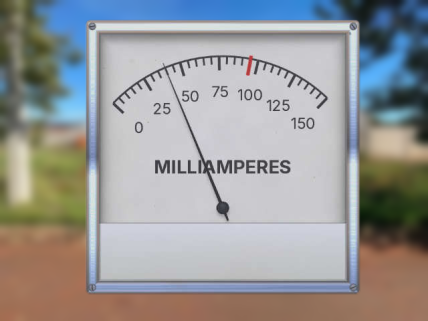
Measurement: 40 mA
